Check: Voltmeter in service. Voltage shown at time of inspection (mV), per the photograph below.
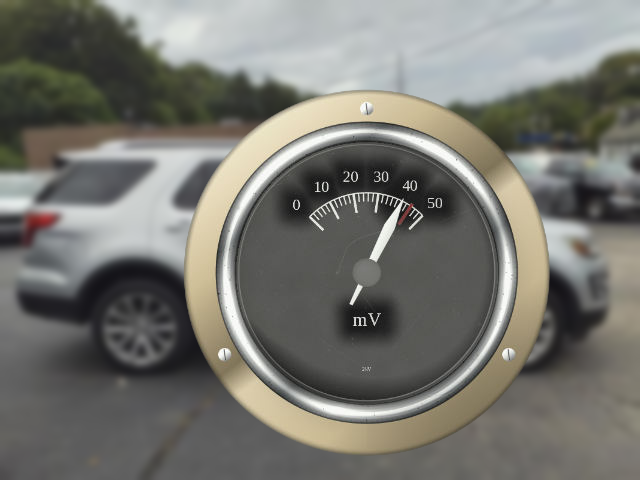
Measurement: 40 mV
